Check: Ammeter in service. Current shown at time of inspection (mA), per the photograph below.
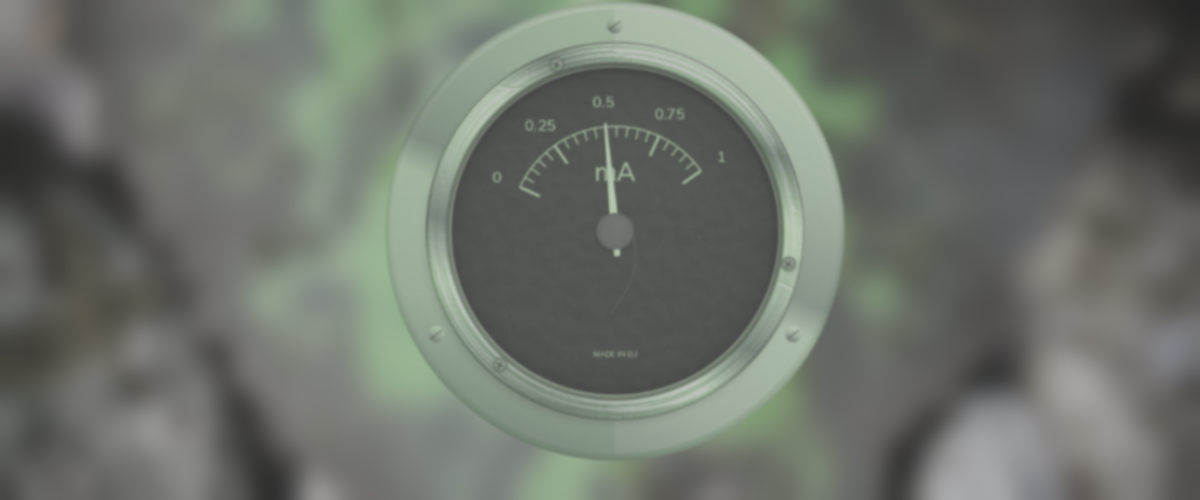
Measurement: 0.5 mA
